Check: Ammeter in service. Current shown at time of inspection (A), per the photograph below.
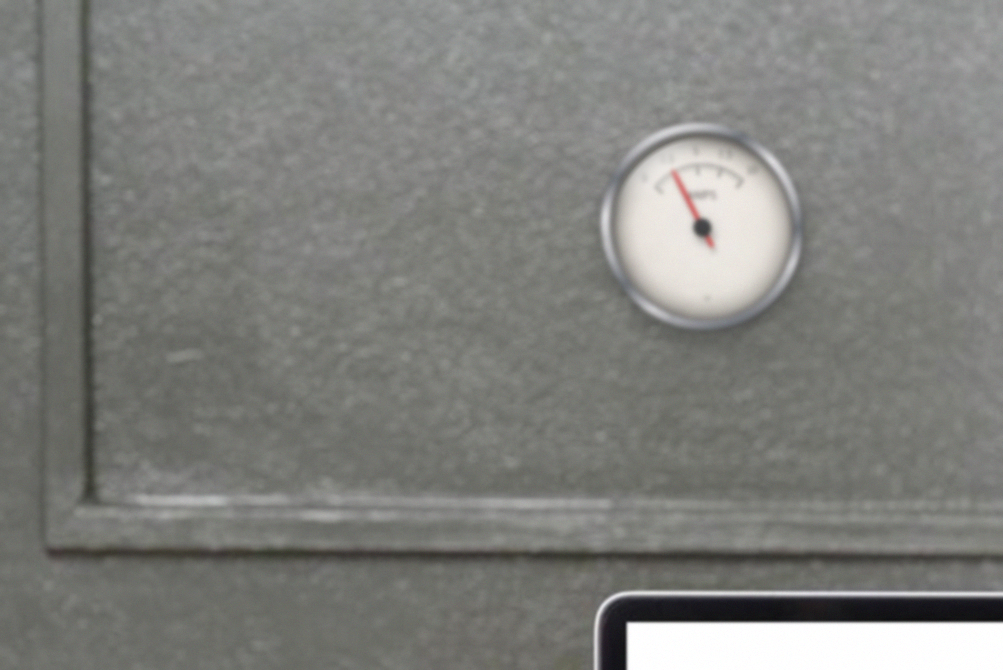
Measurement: 2.5 A
